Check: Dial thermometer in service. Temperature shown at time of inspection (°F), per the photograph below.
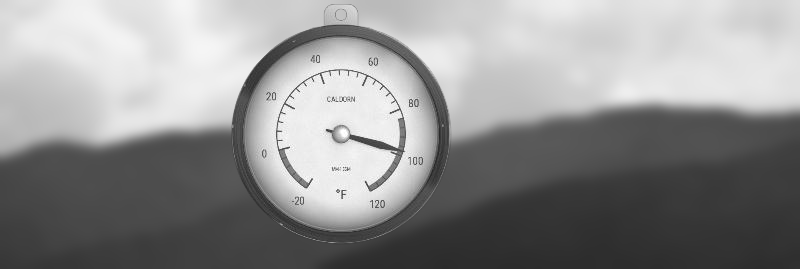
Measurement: 98 °F
